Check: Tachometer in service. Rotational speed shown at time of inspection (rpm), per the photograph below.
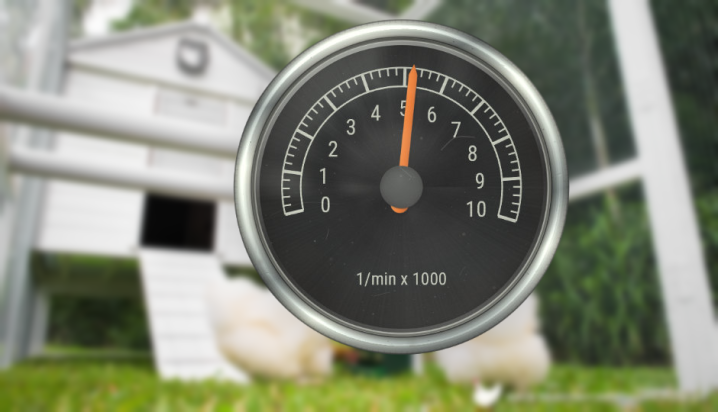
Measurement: 5200 rpm
